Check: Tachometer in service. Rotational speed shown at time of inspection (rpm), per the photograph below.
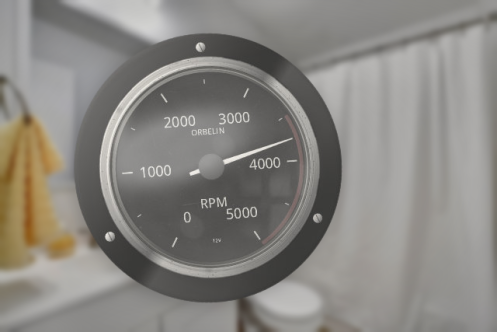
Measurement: 3750 rpm
